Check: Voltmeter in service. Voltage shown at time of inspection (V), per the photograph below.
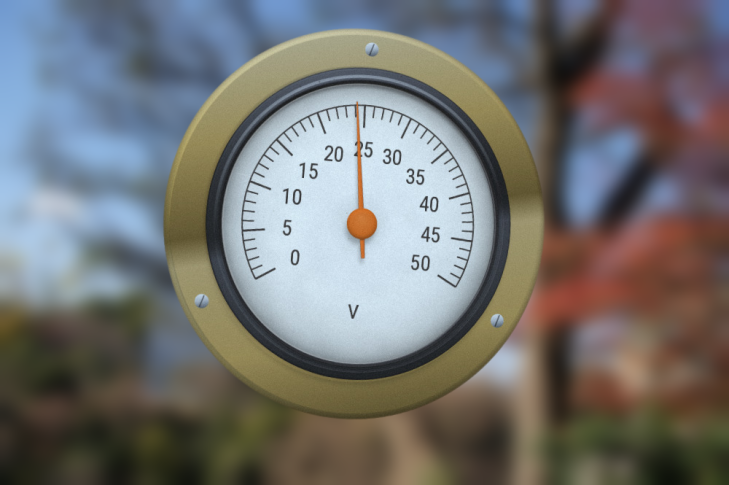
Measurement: 24 V
